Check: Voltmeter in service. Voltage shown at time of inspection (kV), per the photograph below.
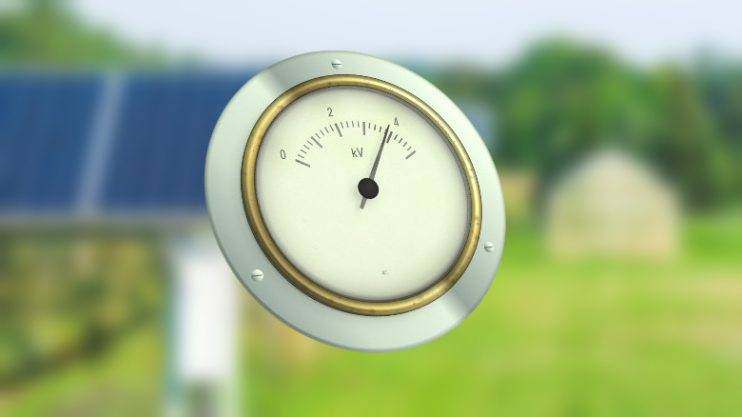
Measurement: 3.8 kV
